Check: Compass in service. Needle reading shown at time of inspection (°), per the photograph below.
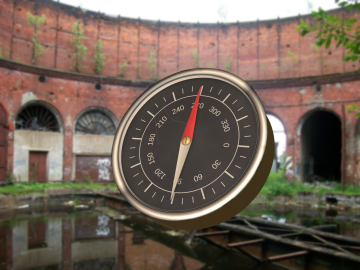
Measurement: 270 °
